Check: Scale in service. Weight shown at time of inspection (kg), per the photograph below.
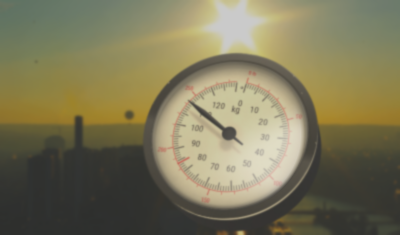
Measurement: 110 kg
